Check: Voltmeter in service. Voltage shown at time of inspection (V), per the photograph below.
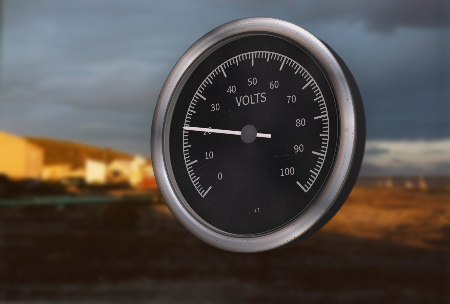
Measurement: 20 V
